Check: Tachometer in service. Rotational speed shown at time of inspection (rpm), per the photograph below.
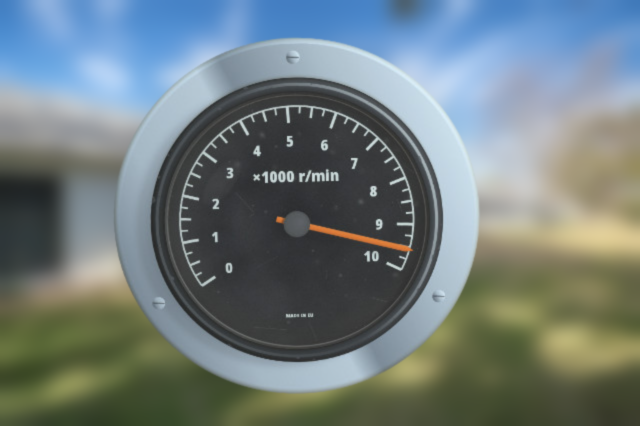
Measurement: 9500 rpm
